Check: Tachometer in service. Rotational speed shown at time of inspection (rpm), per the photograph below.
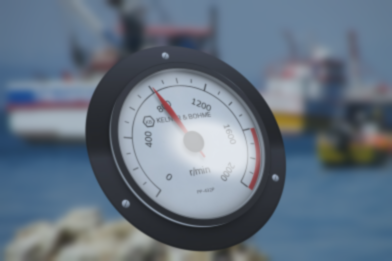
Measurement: 800 rpm
